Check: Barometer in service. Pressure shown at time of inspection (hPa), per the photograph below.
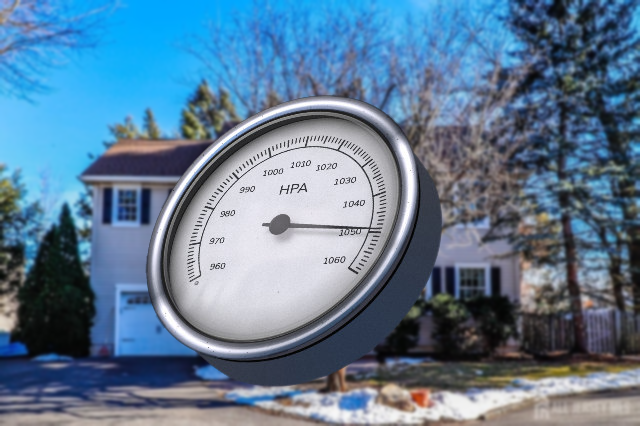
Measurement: 1050 hPa
